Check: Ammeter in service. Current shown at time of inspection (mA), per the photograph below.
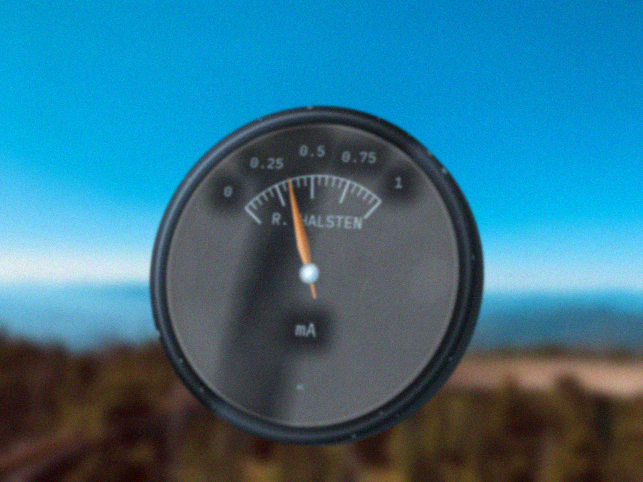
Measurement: 0.35 mA
